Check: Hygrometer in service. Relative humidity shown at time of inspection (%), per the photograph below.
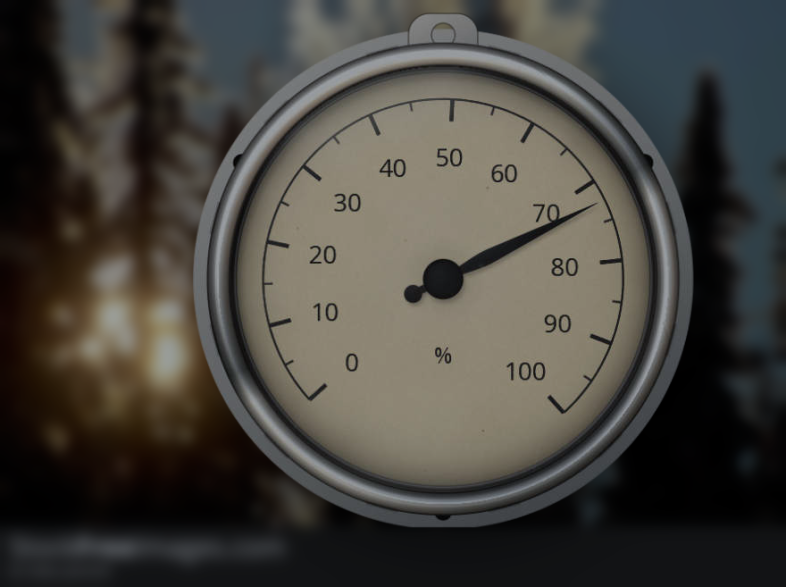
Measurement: 72.5 %
